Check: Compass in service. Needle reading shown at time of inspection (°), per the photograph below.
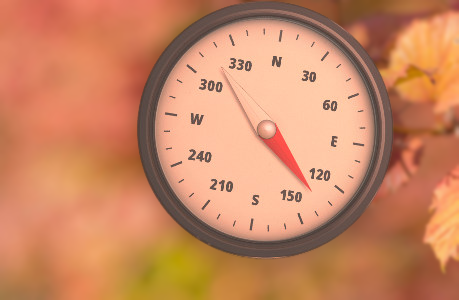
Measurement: 135 °
